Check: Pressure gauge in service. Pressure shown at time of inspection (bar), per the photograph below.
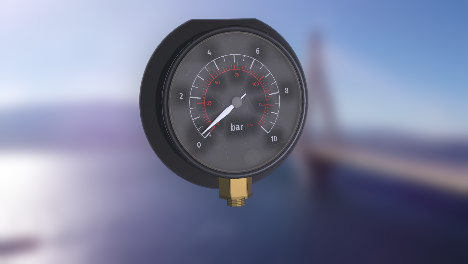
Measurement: 0.25 bar
